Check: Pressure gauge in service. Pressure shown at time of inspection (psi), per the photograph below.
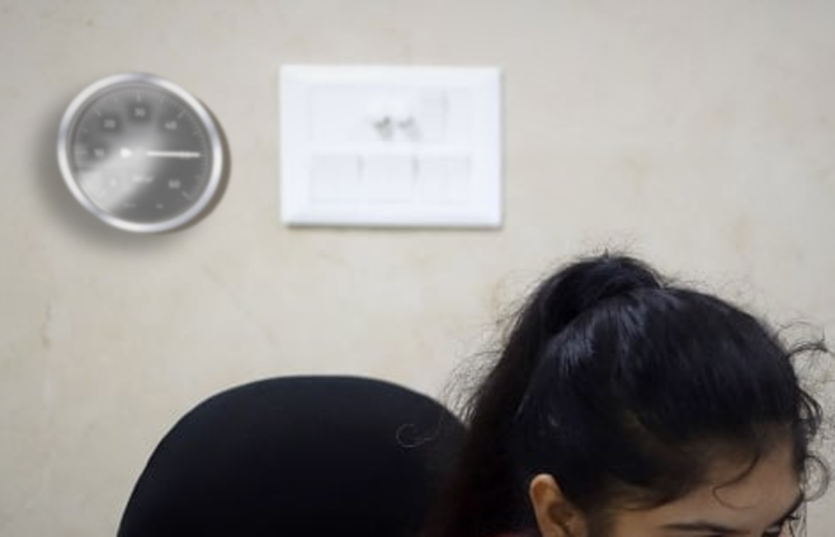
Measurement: 50 psi
